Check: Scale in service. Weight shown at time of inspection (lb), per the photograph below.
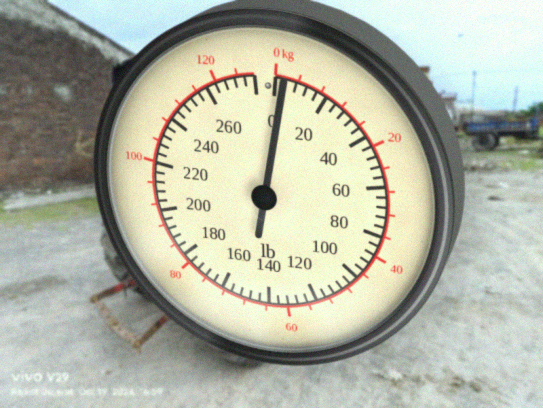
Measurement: 4 lb
